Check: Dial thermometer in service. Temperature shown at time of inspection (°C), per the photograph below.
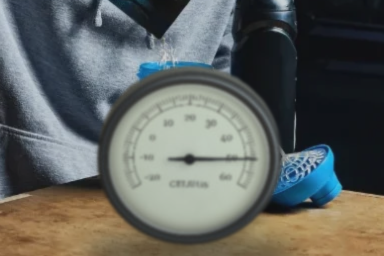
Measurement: 50 °C
